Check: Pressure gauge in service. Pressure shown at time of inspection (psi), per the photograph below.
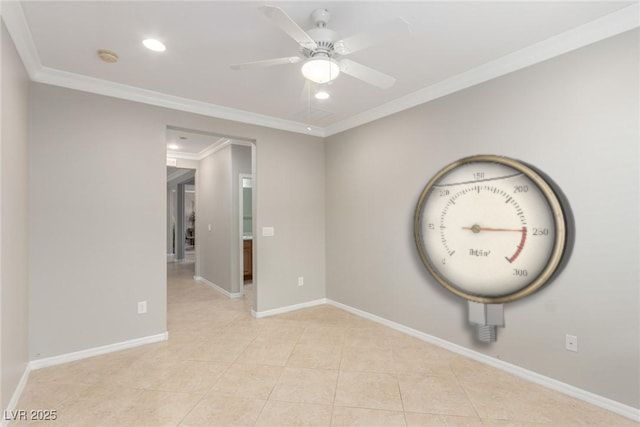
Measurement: 250 psi
